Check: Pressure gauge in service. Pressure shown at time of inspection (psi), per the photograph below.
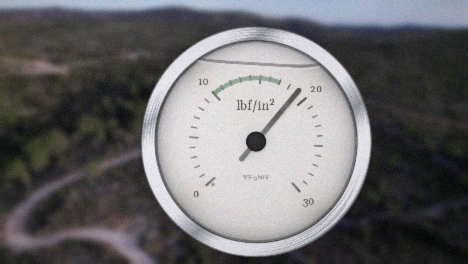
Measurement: 19 psi
